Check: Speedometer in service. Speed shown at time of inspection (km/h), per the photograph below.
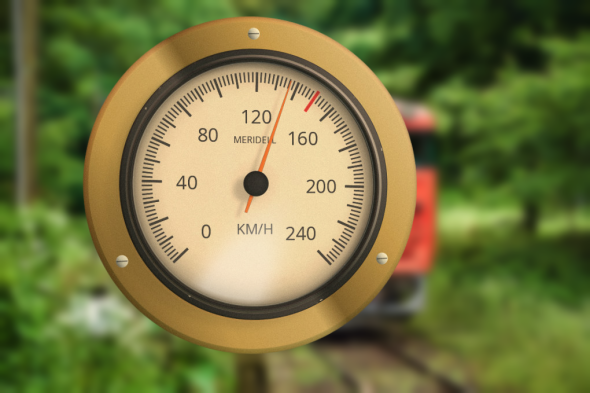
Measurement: 136 km/h
